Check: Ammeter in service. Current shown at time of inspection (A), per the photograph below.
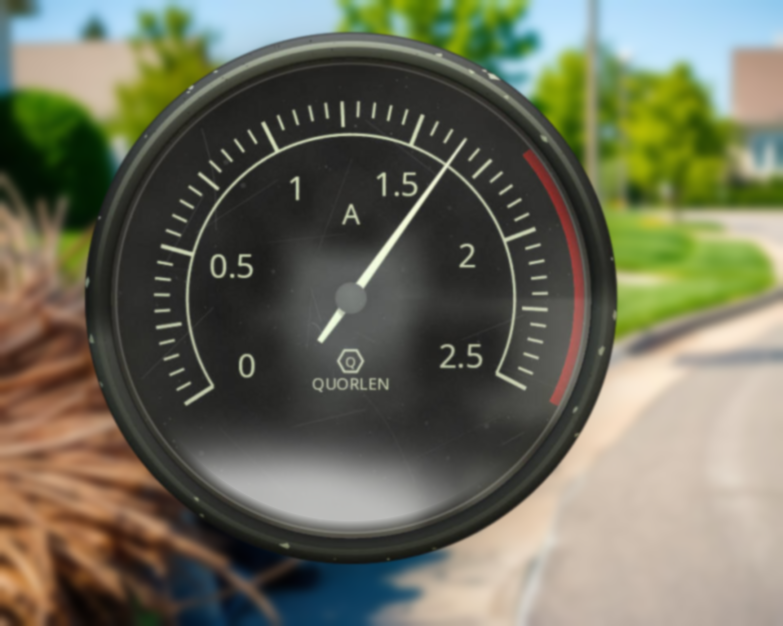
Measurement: 1.65 A
